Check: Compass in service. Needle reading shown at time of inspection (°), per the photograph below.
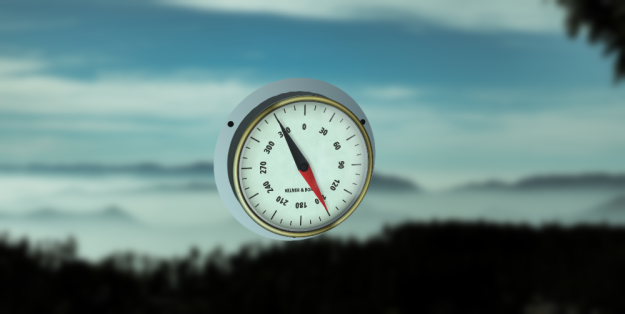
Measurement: 150 °
